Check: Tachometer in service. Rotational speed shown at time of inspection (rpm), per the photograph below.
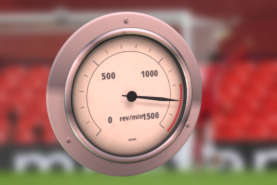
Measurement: 1300 rpm
